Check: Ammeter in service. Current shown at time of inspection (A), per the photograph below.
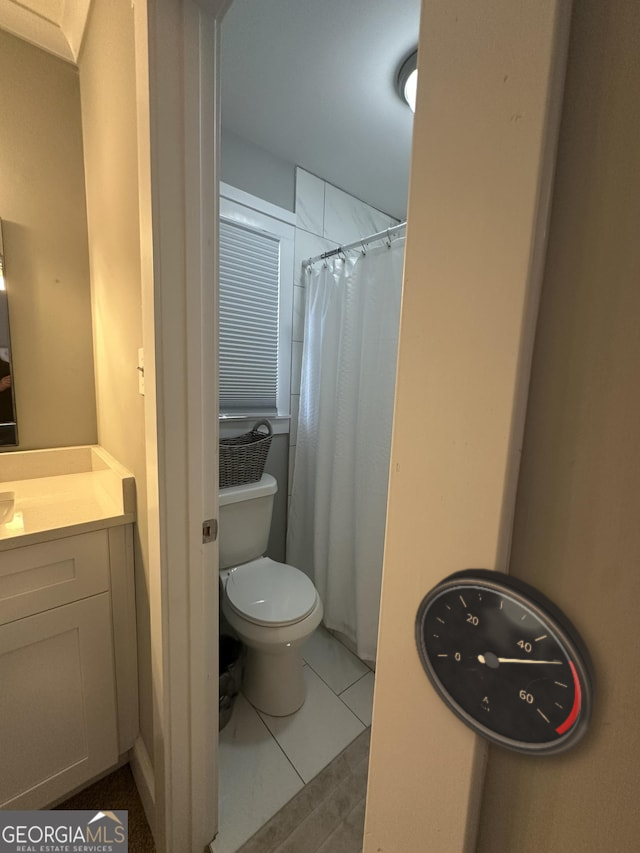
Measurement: 45 A
